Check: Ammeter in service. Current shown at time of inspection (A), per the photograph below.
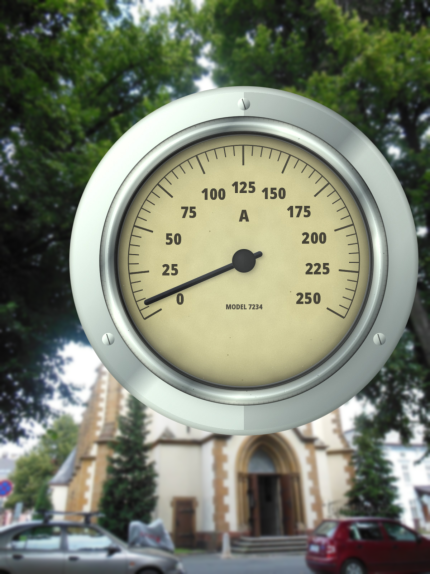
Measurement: 7.5 A
